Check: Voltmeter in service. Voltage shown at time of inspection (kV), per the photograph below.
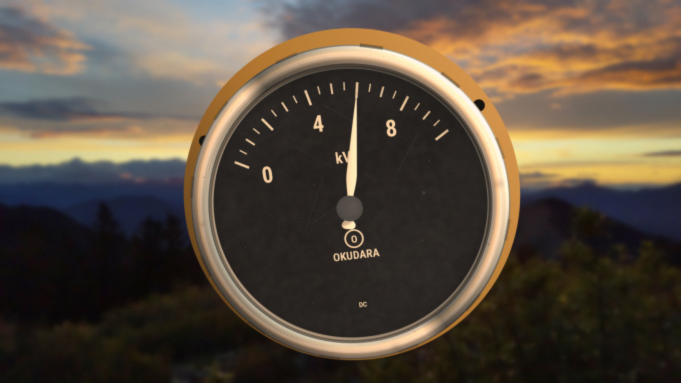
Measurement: 6 kV
